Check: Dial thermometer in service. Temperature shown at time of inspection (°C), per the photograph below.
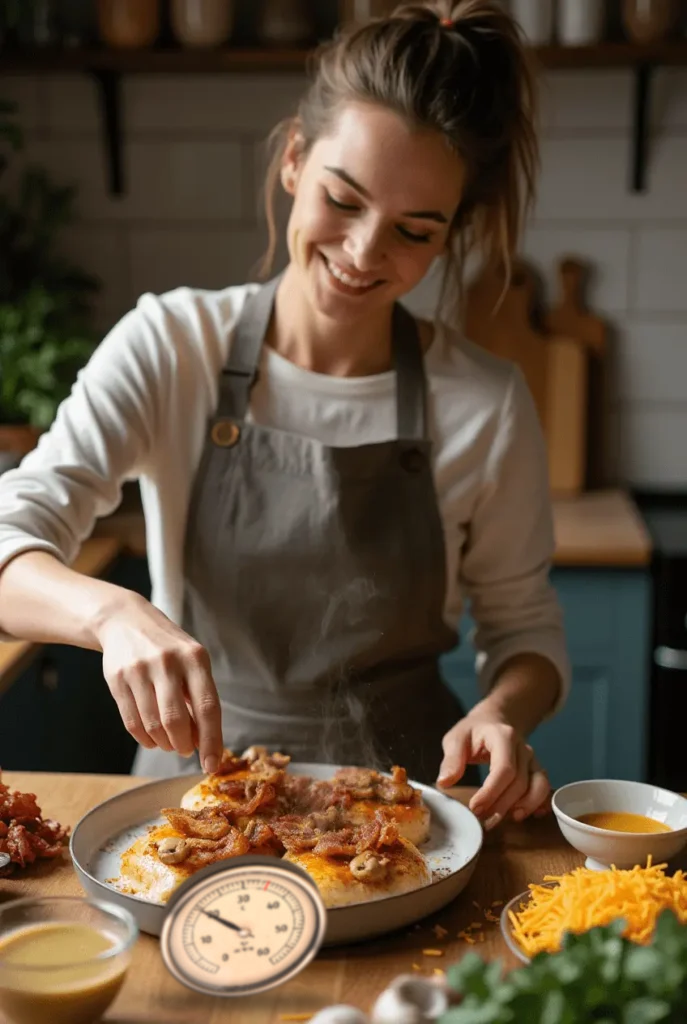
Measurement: 20 °C
